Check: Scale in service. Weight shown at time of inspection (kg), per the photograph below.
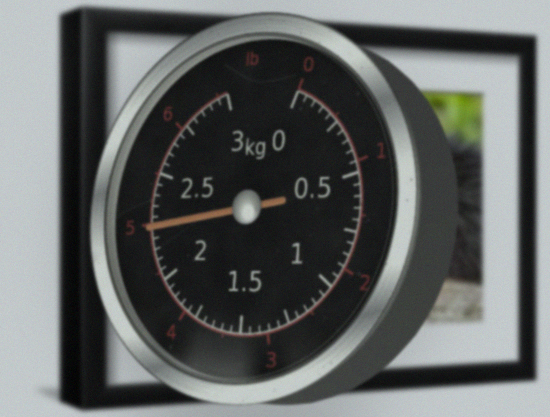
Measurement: 2.25 kg
